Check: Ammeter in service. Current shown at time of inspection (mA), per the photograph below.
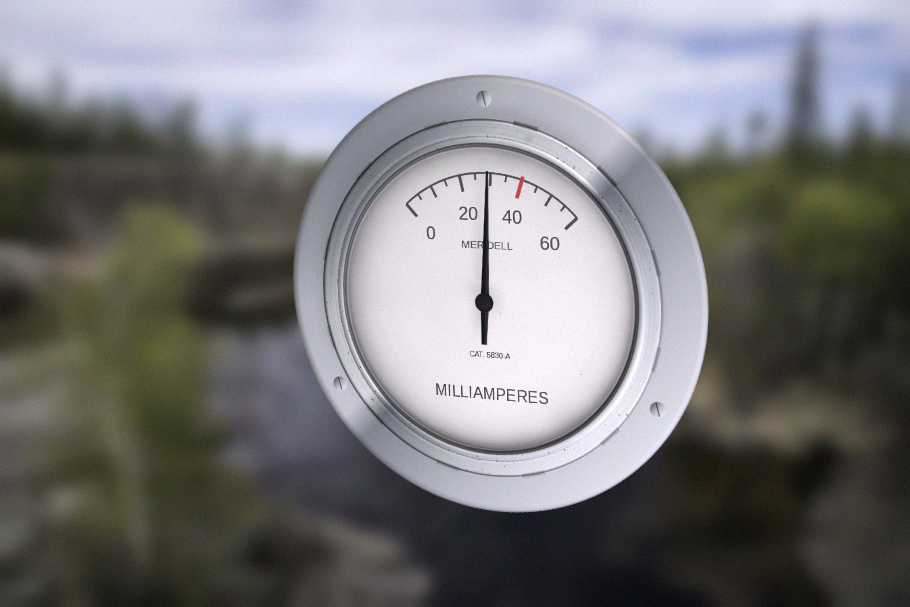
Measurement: 30 mA
